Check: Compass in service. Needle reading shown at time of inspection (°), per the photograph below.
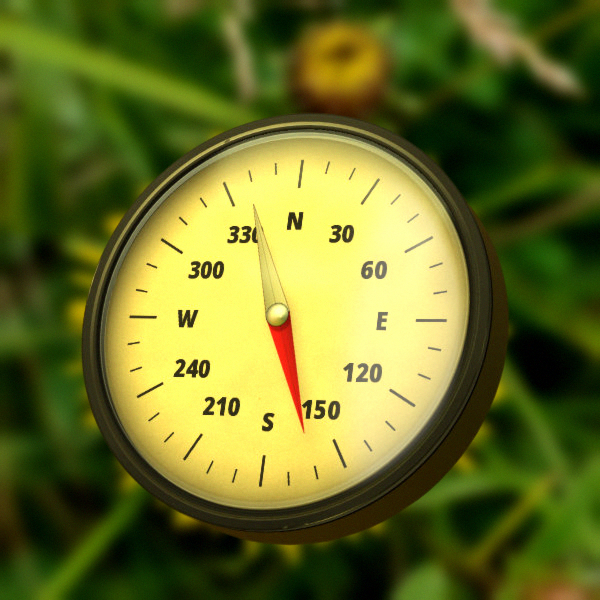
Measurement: 160 °
